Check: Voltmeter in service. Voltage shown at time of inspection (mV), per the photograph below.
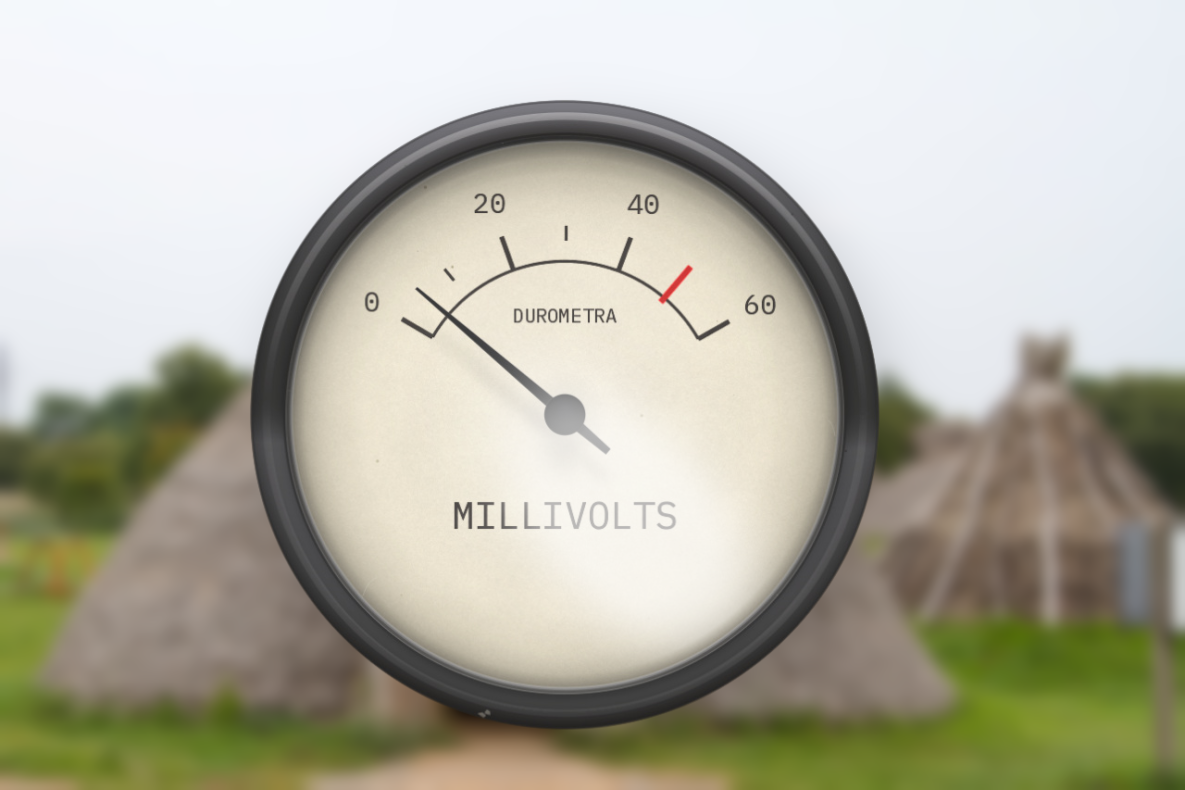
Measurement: 5 mV
